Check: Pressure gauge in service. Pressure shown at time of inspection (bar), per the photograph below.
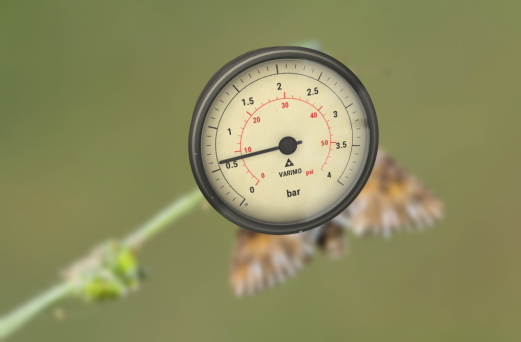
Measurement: 0.6 bar
